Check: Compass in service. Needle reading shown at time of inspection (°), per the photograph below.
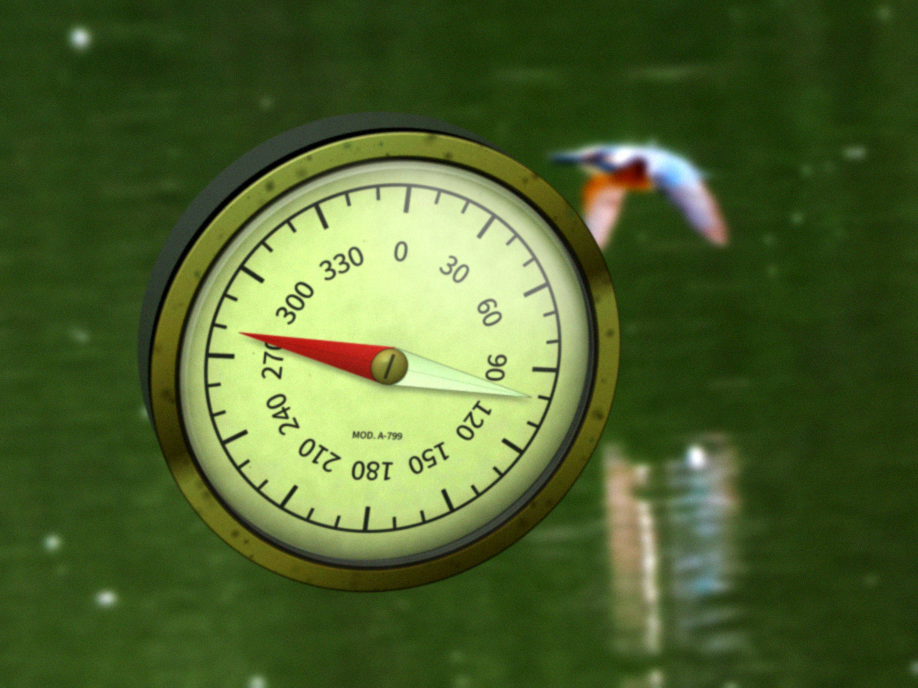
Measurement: 280 °
